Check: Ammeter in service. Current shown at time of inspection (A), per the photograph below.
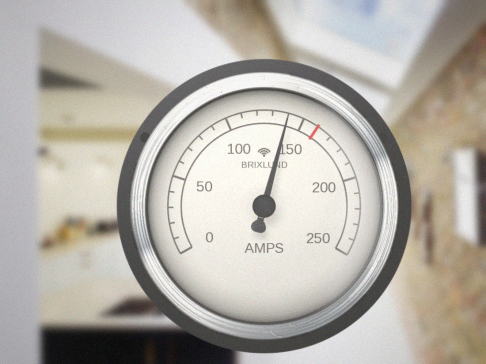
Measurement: 140 A
